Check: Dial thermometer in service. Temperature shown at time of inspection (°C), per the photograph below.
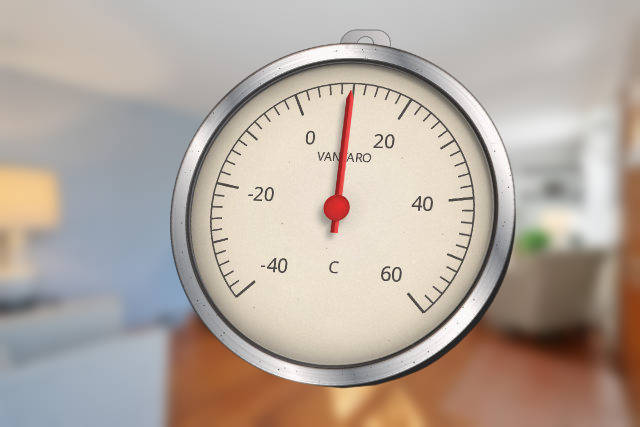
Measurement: 10 °C
